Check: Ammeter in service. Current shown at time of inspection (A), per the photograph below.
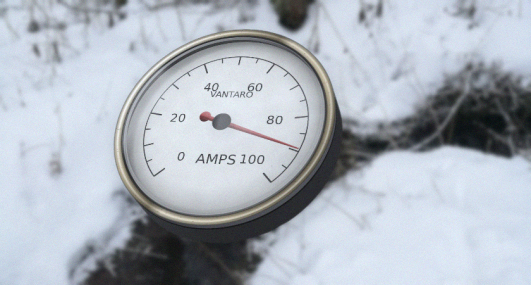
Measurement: 90 A
